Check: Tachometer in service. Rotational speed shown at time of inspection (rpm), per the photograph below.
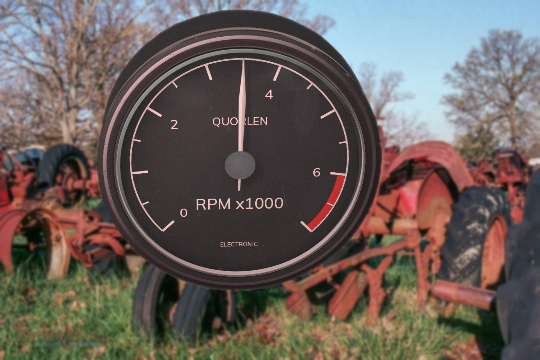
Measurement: 3500 rpm
